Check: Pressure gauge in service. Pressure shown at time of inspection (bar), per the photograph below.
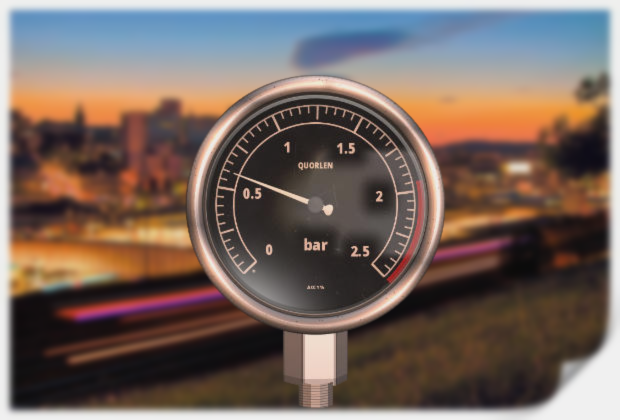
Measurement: 0.6 bar
